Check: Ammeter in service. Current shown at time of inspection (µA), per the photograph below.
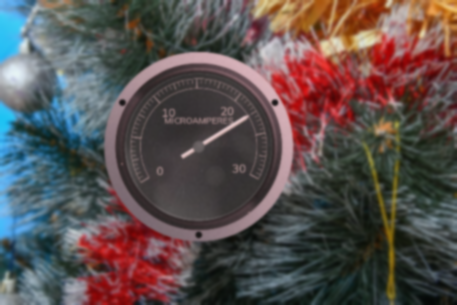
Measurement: 22.5 µA
